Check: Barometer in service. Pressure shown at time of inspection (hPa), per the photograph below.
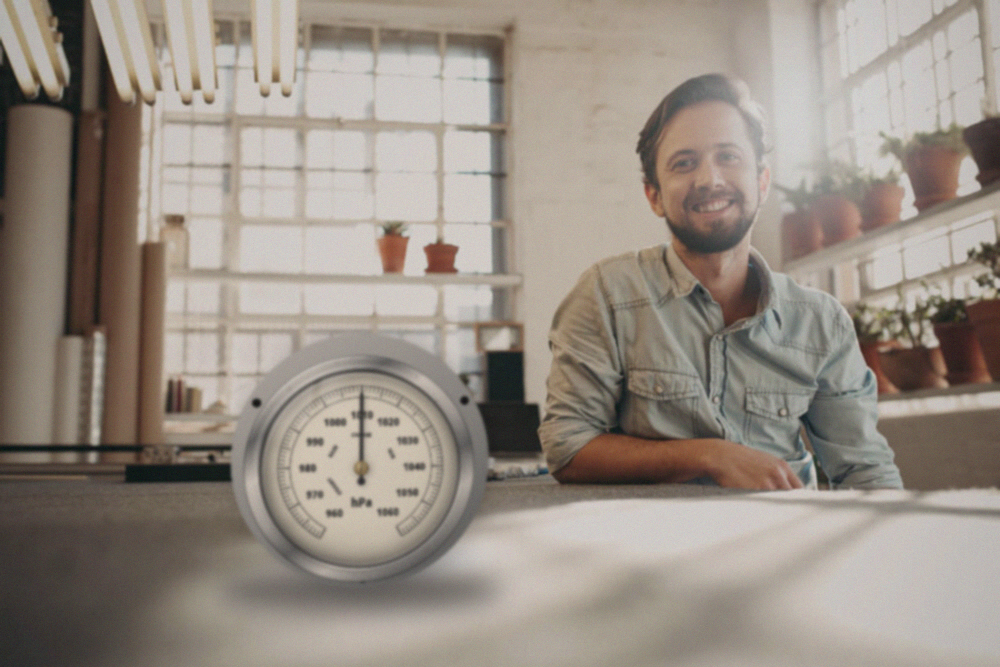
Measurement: 1010 hPa
